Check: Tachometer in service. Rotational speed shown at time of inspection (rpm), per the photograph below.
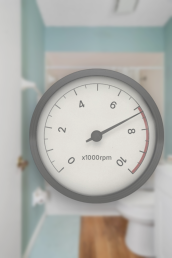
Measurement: 7250 rpm
